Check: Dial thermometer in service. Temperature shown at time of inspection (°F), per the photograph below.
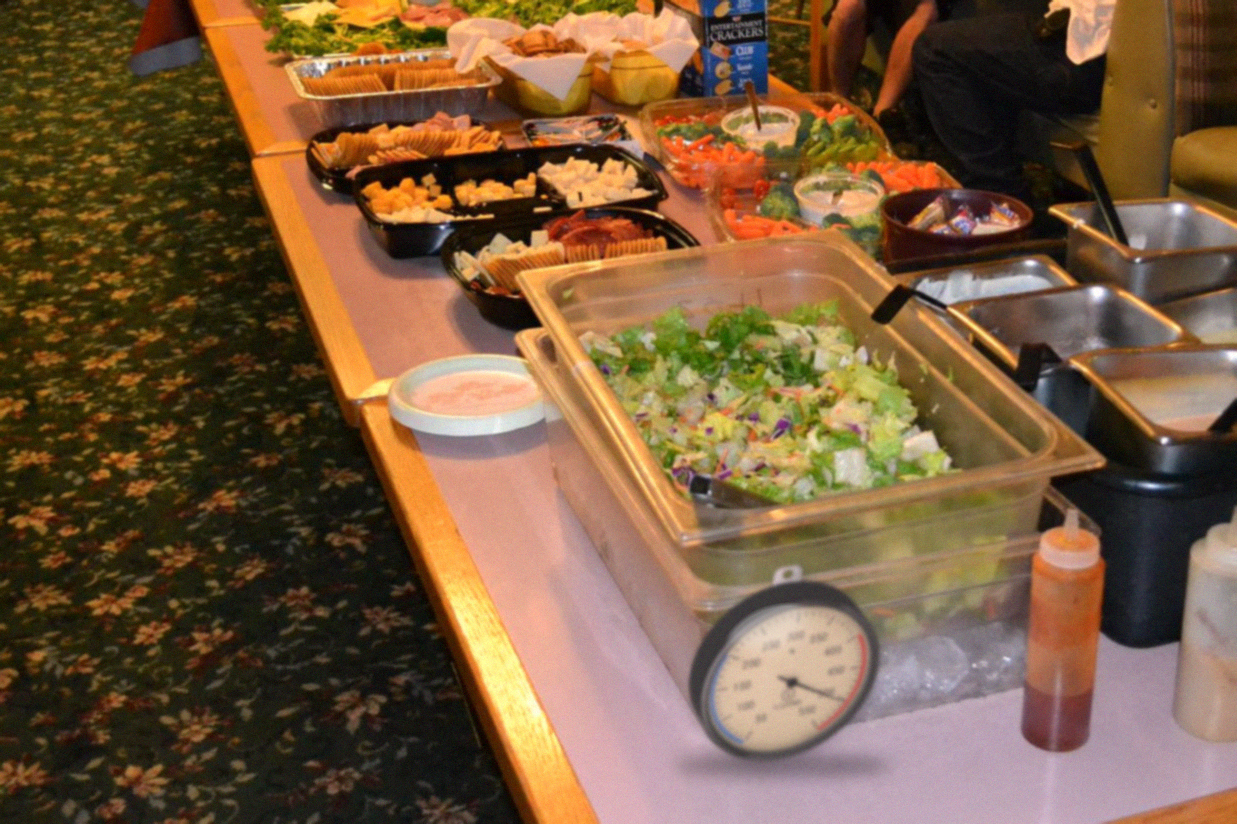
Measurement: 500 °F
